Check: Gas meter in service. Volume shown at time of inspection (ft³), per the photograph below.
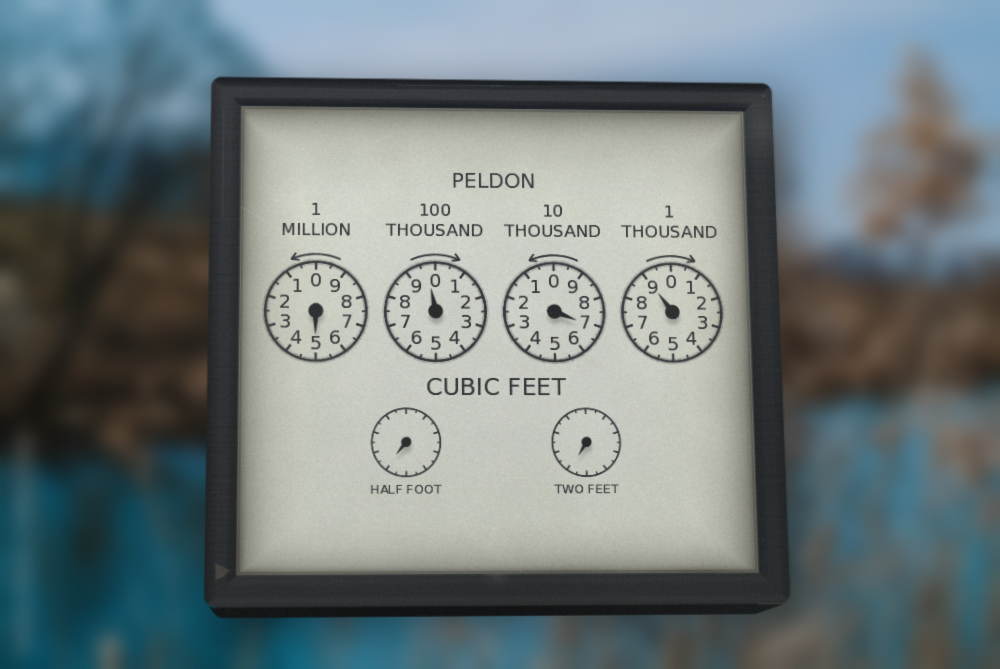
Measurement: 496900 ft³
